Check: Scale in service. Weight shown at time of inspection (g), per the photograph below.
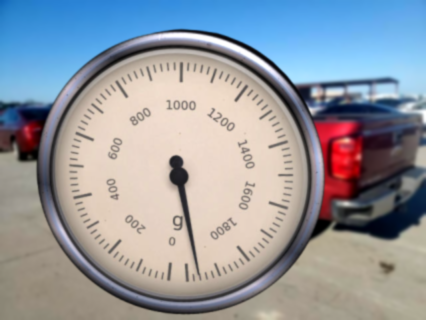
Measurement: 1960 g
